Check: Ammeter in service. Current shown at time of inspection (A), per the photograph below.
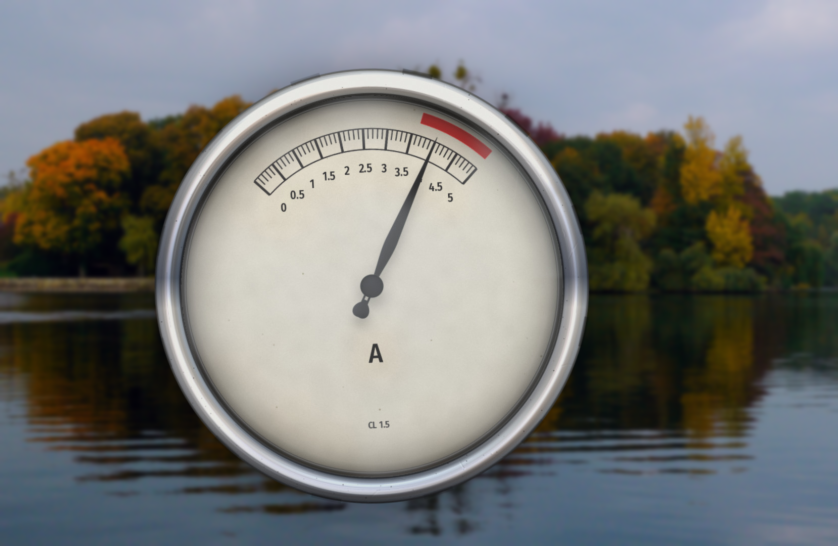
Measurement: 4 A
